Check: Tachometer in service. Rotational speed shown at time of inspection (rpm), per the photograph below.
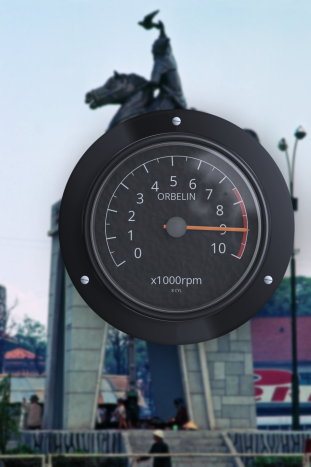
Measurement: 9000 rpm
